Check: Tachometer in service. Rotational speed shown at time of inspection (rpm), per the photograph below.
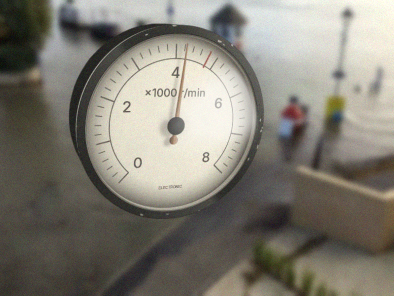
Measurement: 4200 rpm
